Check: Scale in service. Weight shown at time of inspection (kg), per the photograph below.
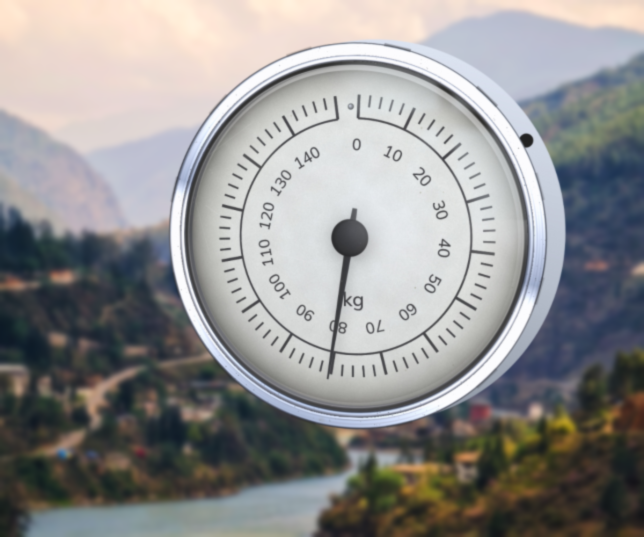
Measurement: 80 kg
